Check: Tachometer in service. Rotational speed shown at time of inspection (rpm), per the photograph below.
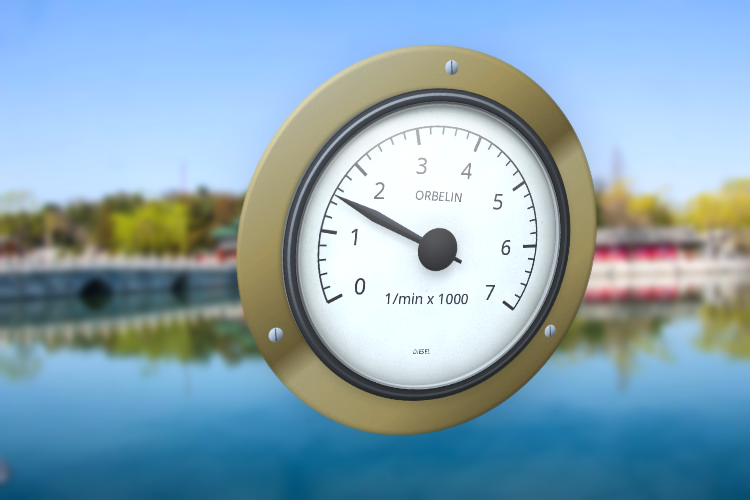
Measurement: 1500 rpm
